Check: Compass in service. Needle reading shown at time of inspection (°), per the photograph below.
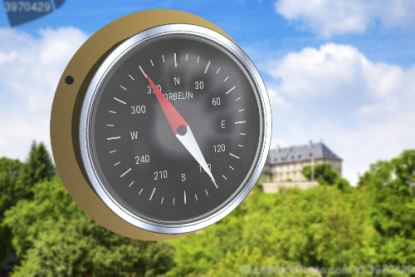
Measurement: 330 °
